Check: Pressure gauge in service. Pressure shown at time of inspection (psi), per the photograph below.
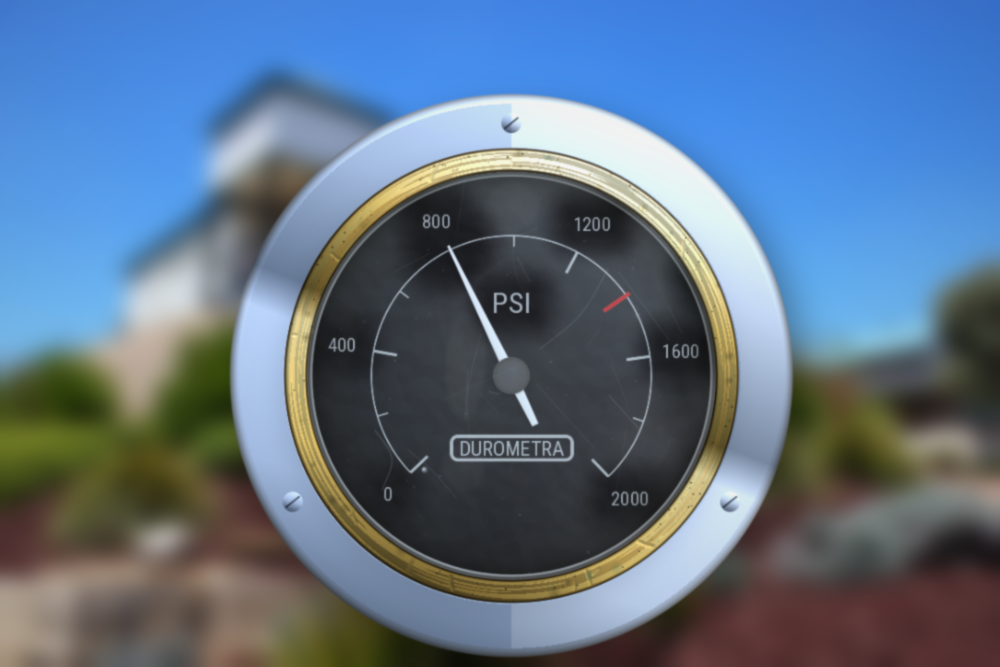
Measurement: 800 psi
